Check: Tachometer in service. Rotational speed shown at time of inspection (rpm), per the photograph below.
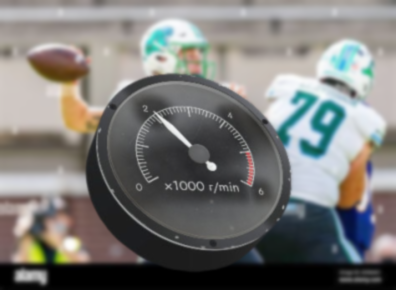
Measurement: 2000 rpm
